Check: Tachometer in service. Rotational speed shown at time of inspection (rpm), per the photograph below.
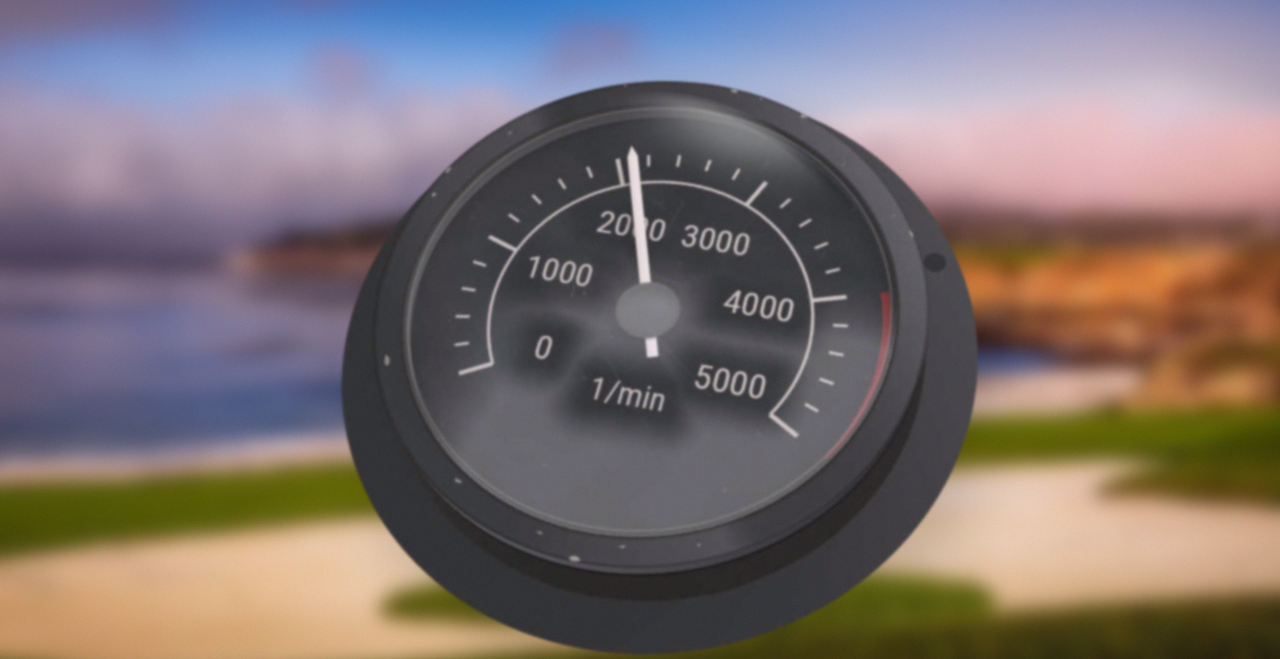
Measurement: 2100 rpm
